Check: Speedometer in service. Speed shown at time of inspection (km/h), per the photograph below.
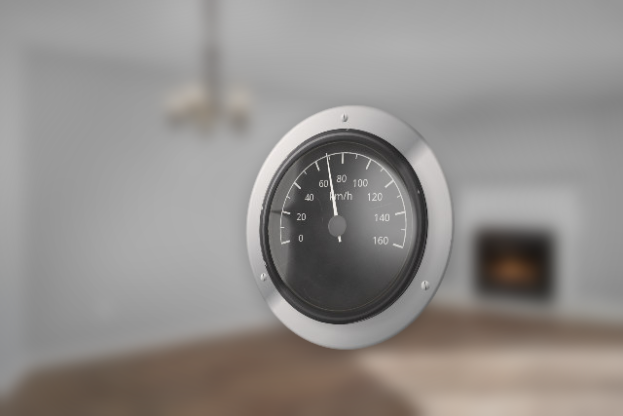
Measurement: 70 km/h
